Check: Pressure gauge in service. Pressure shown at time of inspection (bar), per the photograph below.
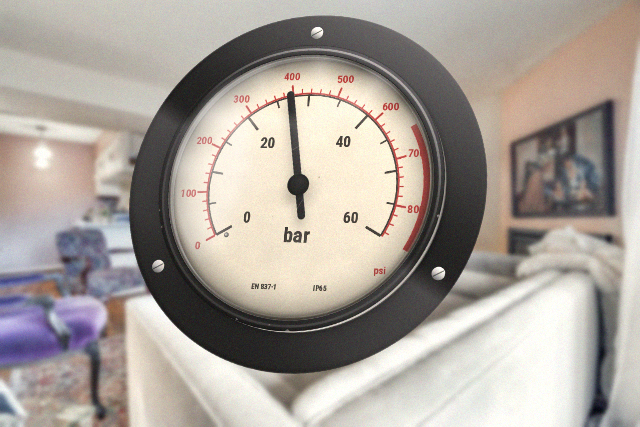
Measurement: 27.5 bar
